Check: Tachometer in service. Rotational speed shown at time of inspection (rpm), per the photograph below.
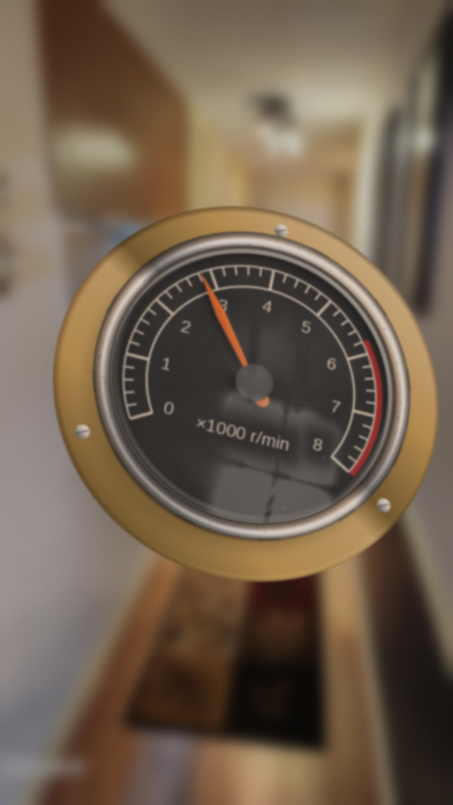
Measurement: 2800 rpm
